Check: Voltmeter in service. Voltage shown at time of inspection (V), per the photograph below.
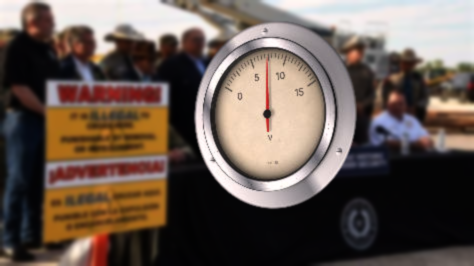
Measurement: 7.5 V
